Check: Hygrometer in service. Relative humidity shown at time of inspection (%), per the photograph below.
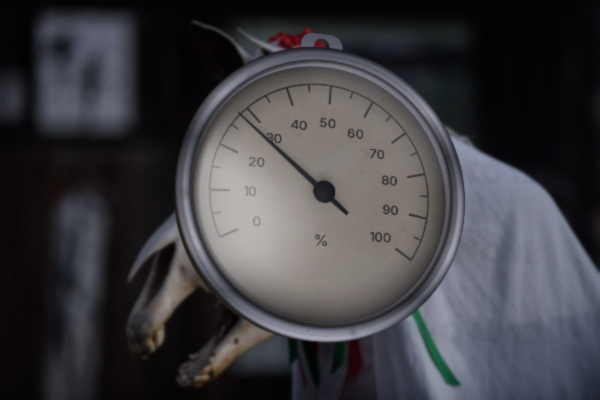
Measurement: 27.5 %
